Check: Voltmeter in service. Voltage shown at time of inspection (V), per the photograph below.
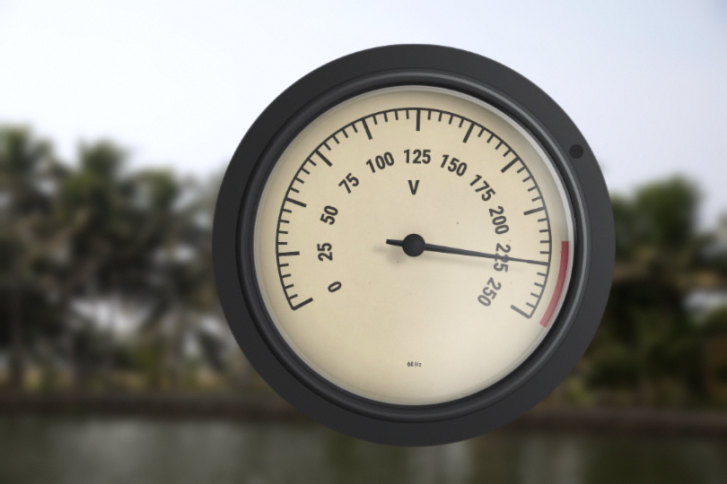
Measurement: 225 V
